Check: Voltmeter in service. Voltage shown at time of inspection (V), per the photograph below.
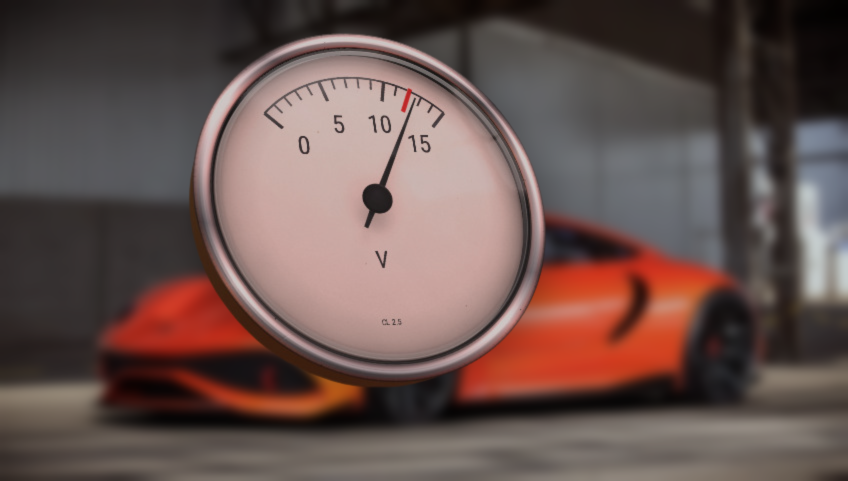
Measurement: 12.5 V
